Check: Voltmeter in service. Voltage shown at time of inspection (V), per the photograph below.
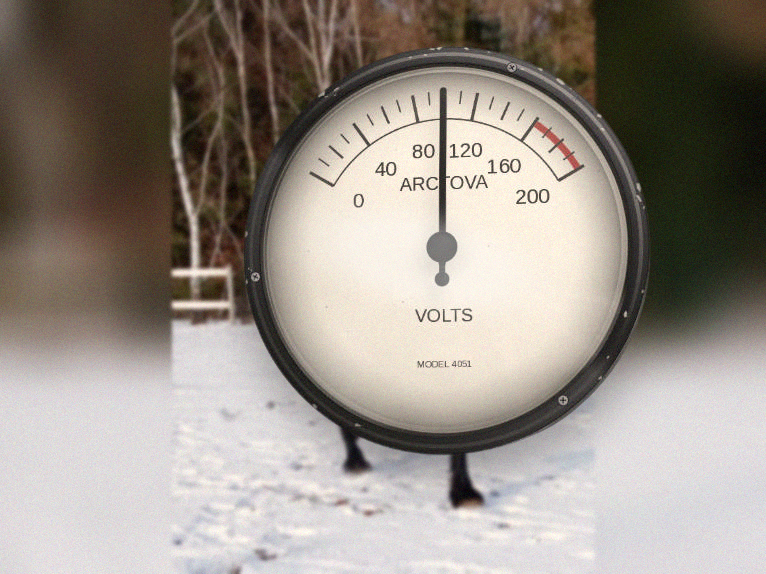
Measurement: 100 V
